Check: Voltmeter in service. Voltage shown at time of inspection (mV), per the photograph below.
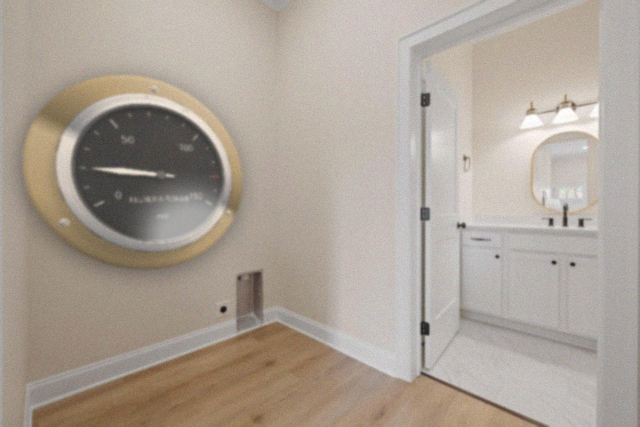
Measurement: 20 mV
